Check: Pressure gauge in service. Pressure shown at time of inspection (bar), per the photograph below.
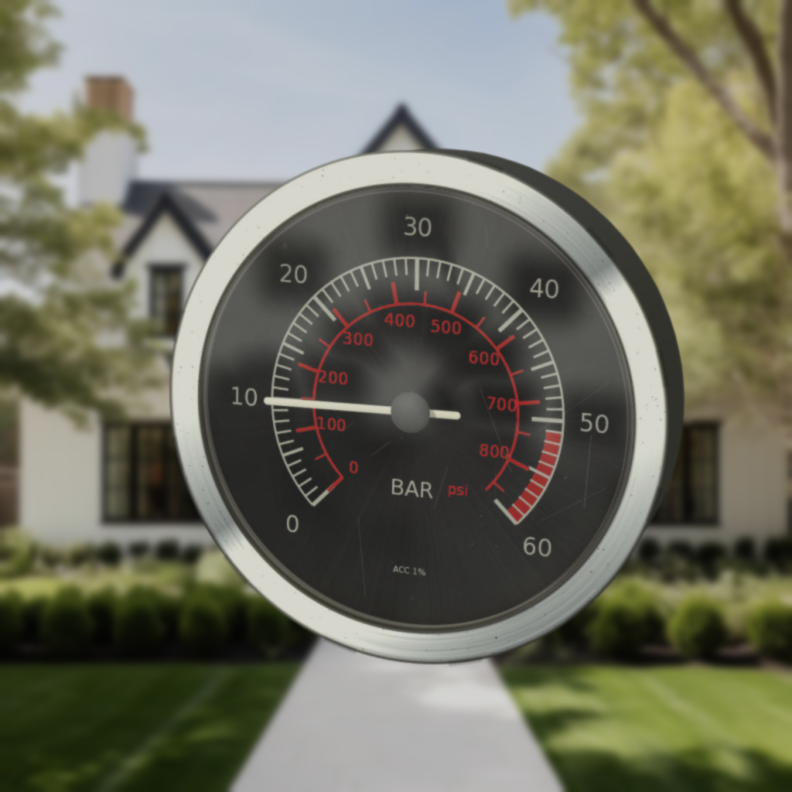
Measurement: 10 bar
